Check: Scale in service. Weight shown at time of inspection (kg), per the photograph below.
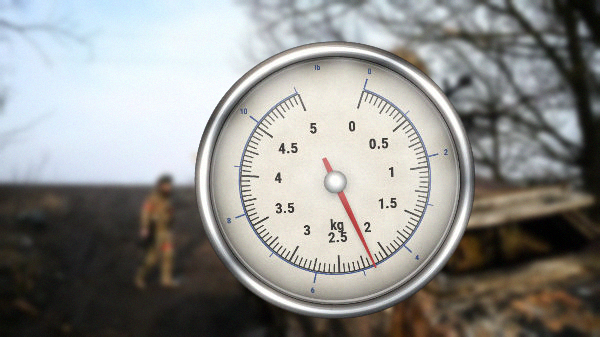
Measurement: 2.15 kg
